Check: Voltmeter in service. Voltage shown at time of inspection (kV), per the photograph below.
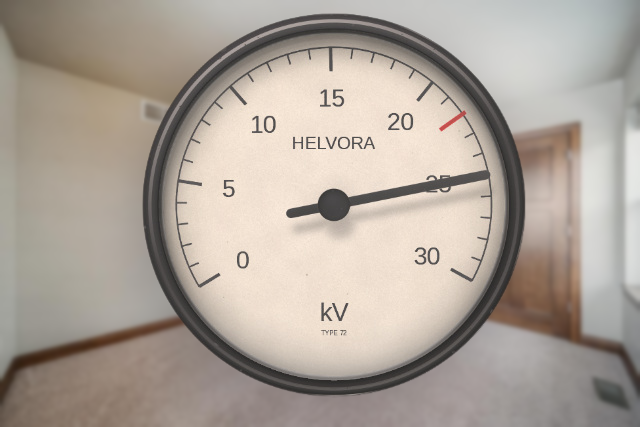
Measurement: 25 kV
